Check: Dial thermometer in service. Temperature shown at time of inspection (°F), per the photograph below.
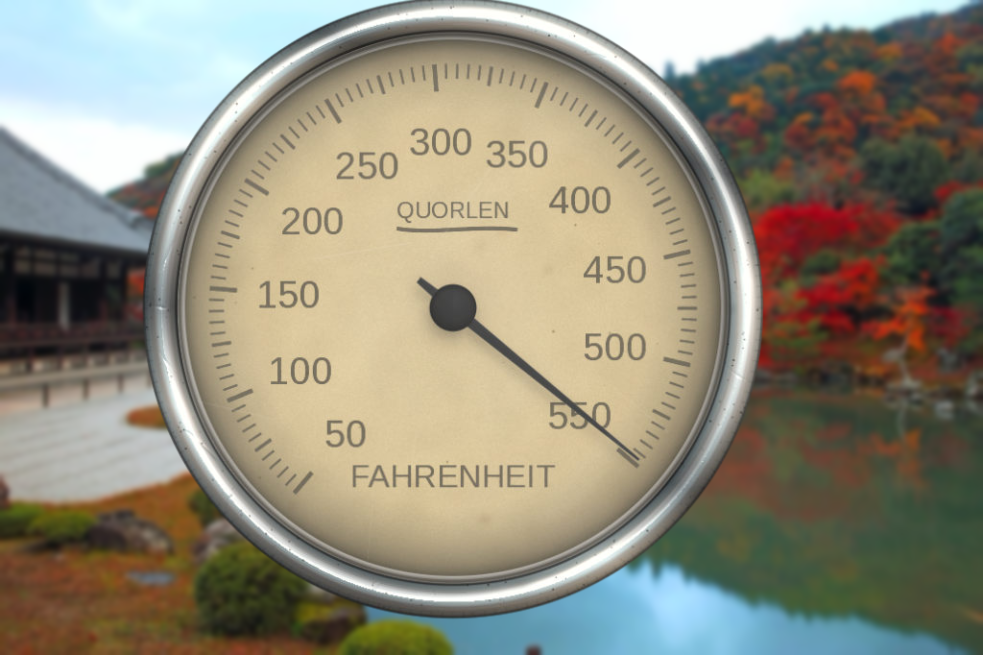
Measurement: 547.5 °F
